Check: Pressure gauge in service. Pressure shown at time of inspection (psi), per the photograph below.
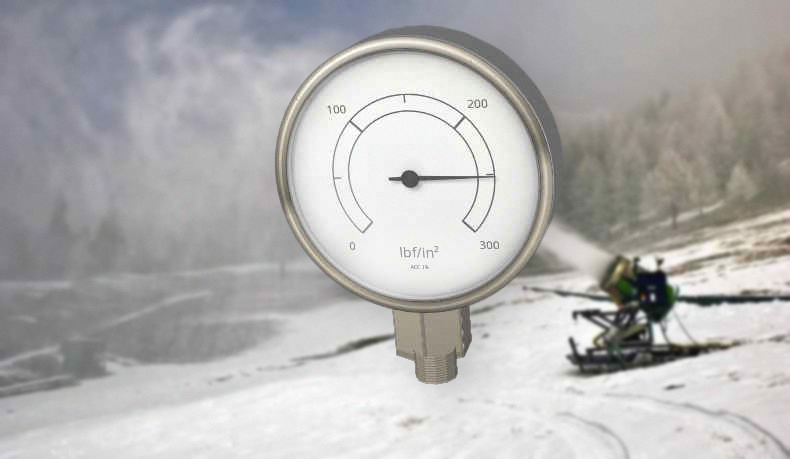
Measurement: 250 psi
